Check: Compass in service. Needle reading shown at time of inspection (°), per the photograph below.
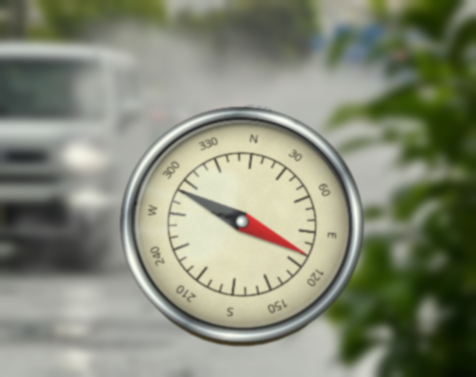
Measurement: 110 °
